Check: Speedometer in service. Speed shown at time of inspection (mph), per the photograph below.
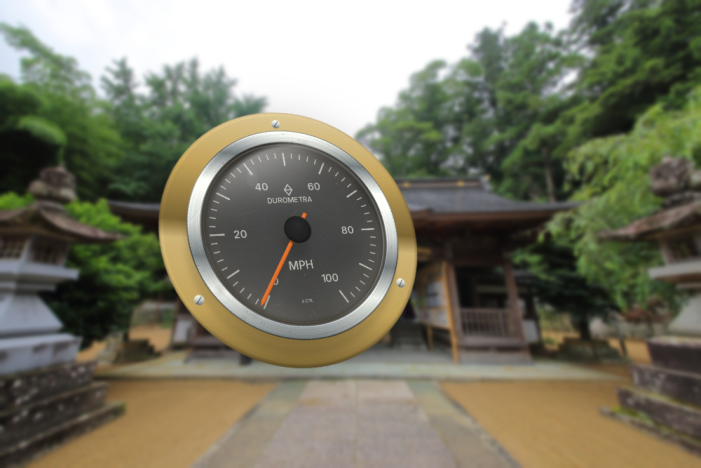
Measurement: 1 mph
